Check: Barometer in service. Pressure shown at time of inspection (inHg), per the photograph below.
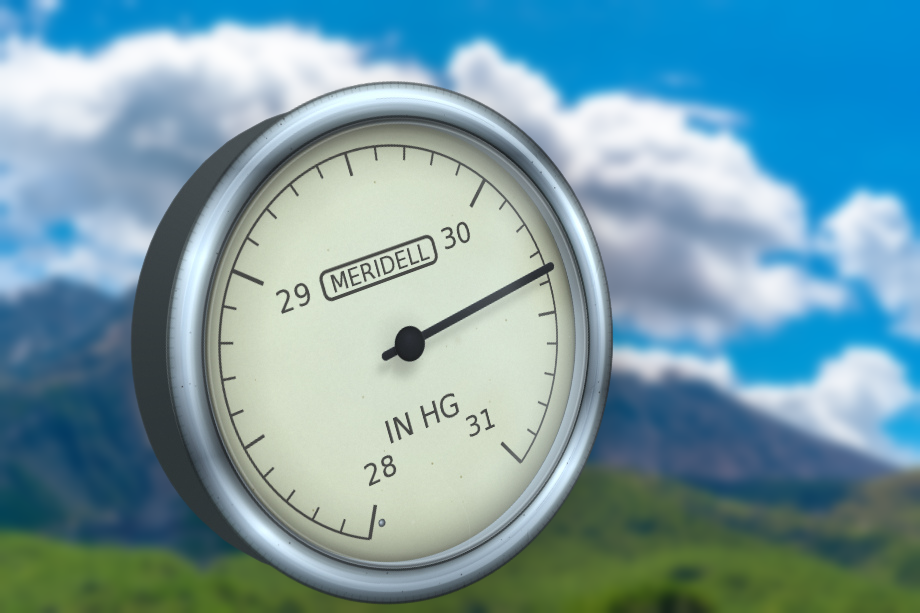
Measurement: 30.35 inHg
